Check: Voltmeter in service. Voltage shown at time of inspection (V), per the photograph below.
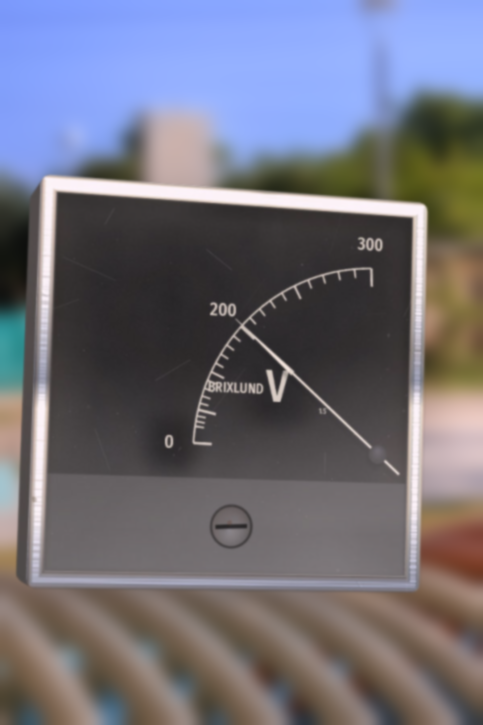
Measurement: 200 V
